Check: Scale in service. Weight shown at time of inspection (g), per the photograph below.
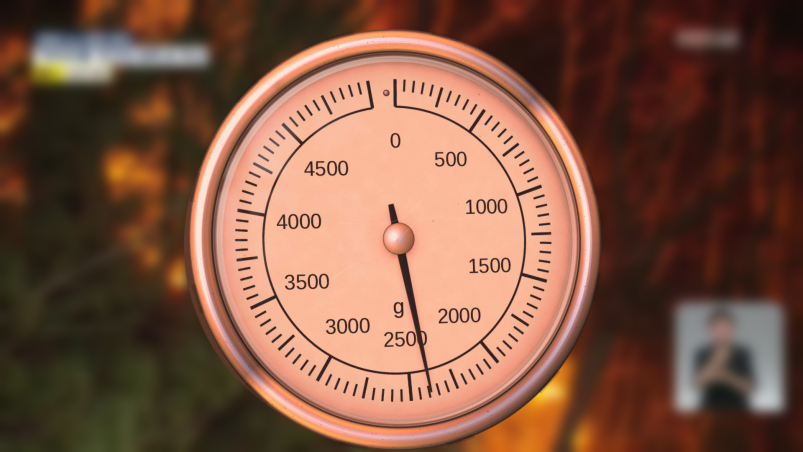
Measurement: 2400 g
